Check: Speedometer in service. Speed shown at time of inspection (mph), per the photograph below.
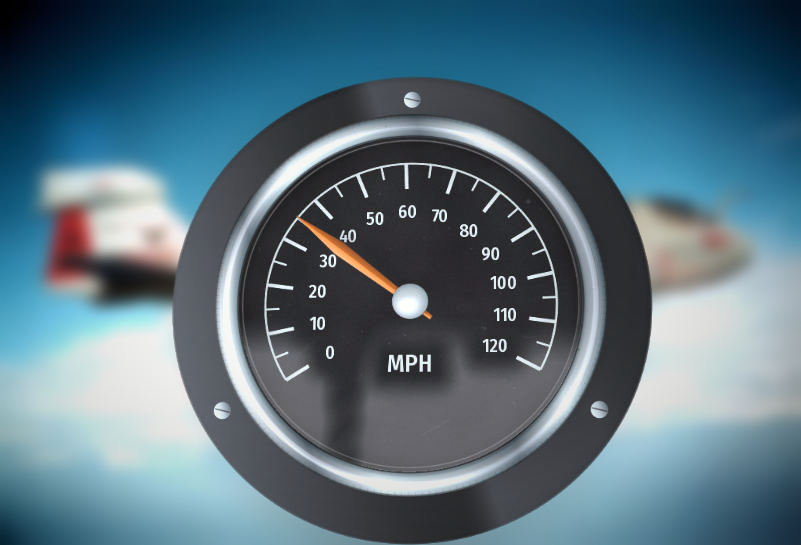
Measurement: 35 mph
